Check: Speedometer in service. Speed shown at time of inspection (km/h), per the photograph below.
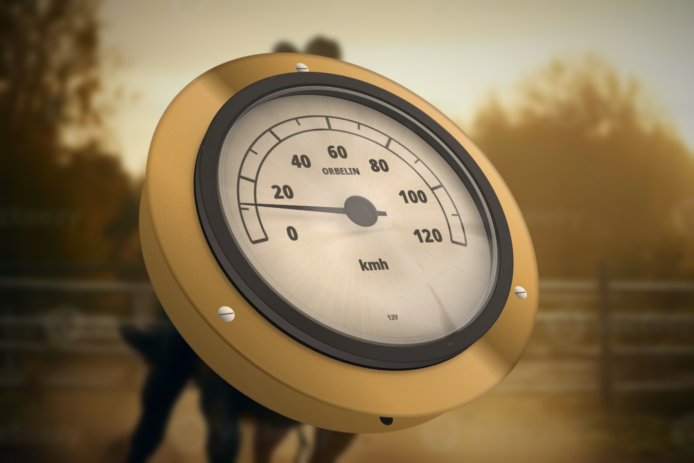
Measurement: 10 km/h
